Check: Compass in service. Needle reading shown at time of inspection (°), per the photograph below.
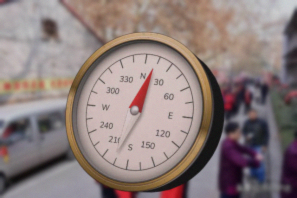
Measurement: 15 °
